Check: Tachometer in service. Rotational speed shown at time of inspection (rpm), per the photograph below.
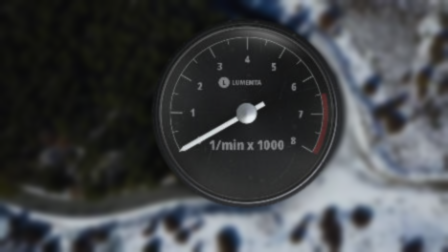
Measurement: 0 rpm
